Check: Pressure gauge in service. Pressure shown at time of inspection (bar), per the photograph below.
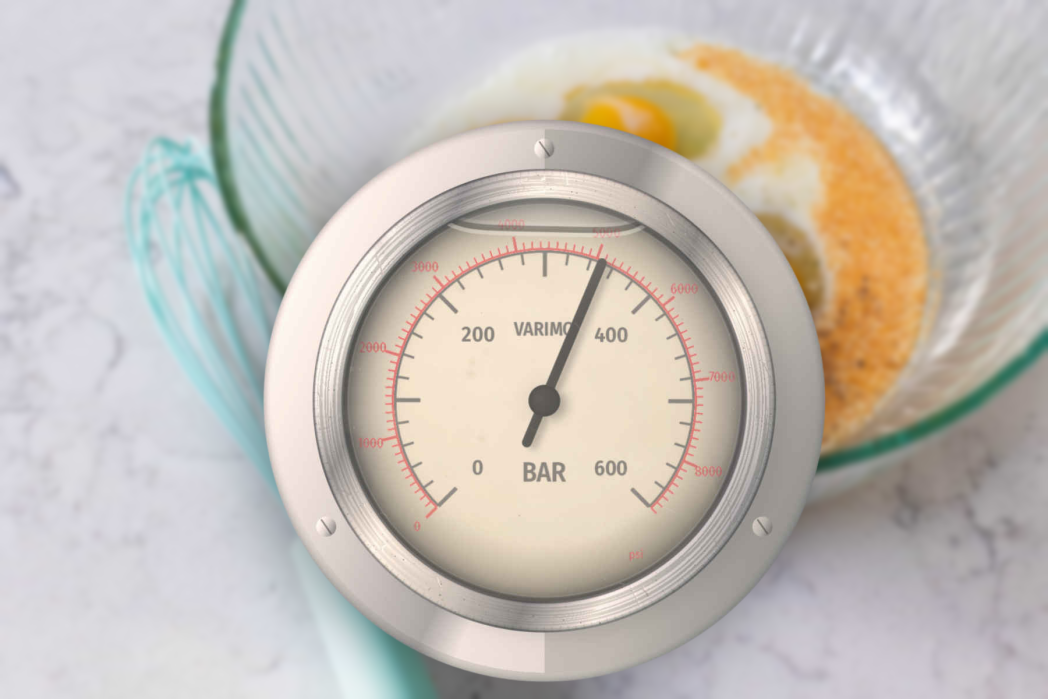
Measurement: 350 bar
